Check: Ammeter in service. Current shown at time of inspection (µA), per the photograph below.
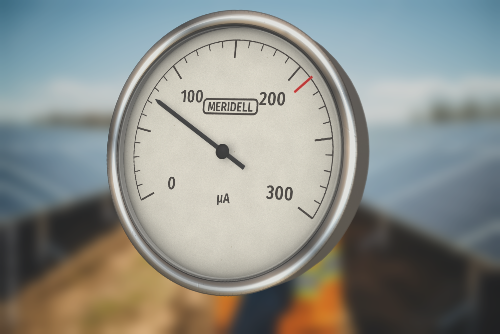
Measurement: 75 µA
